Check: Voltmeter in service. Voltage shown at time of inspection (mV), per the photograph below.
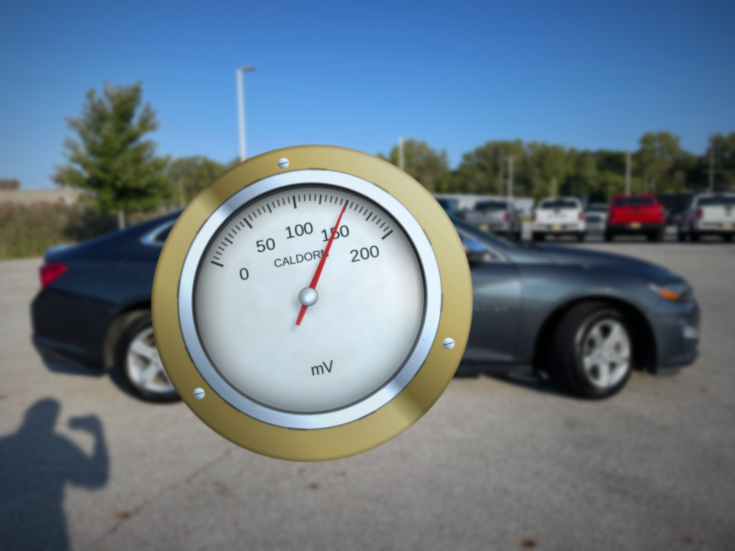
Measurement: 150 mV
